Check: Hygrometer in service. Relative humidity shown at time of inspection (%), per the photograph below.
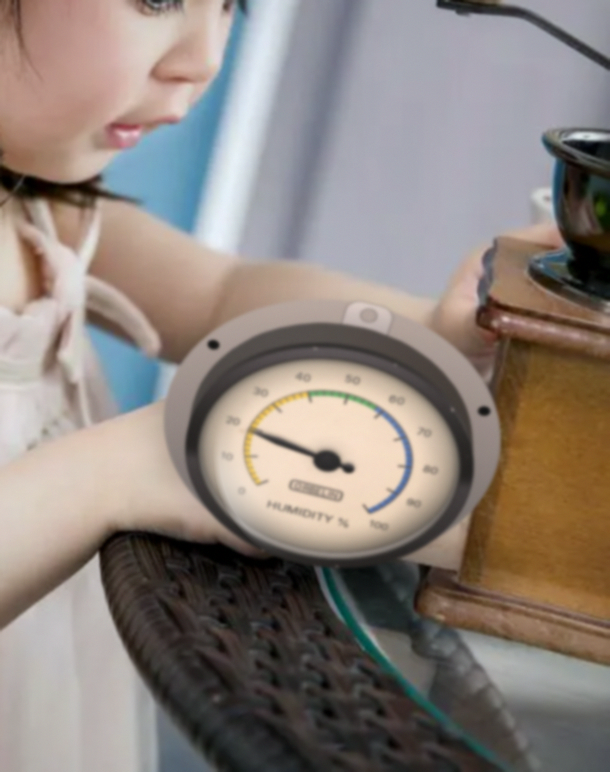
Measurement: 20 %
